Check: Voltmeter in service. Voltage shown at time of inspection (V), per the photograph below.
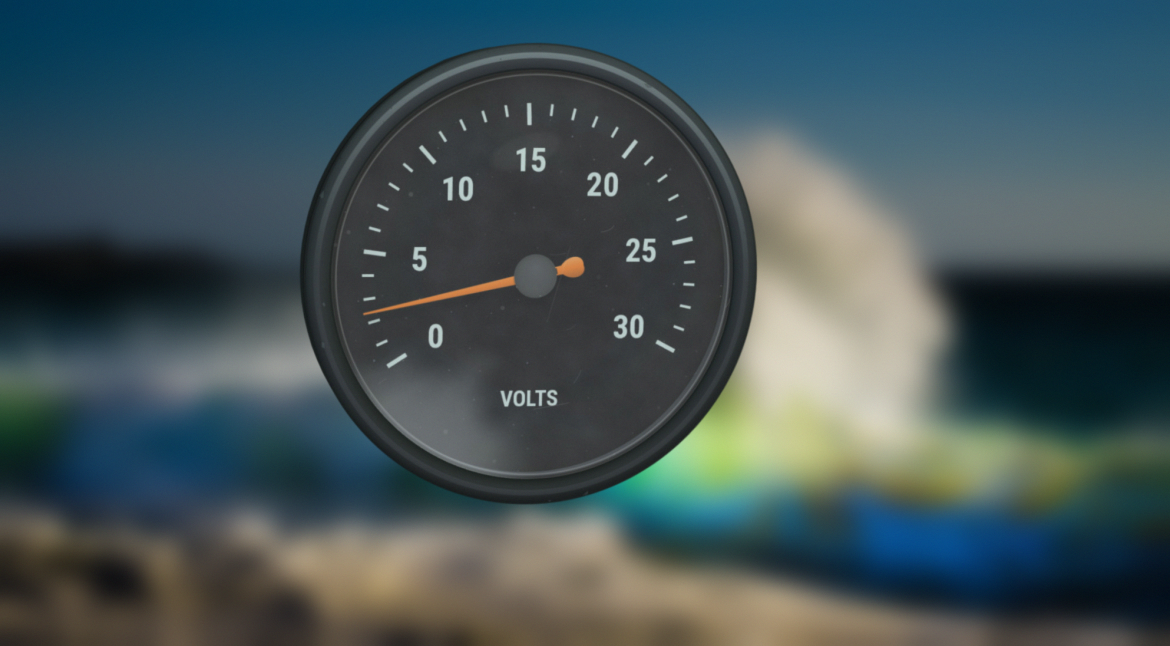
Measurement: 2.5 V
